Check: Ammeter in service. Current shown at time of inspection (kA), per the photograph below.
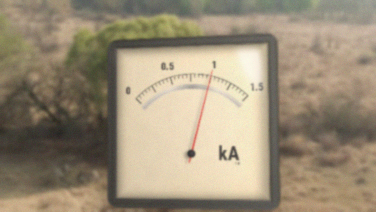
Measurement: 1 kA
